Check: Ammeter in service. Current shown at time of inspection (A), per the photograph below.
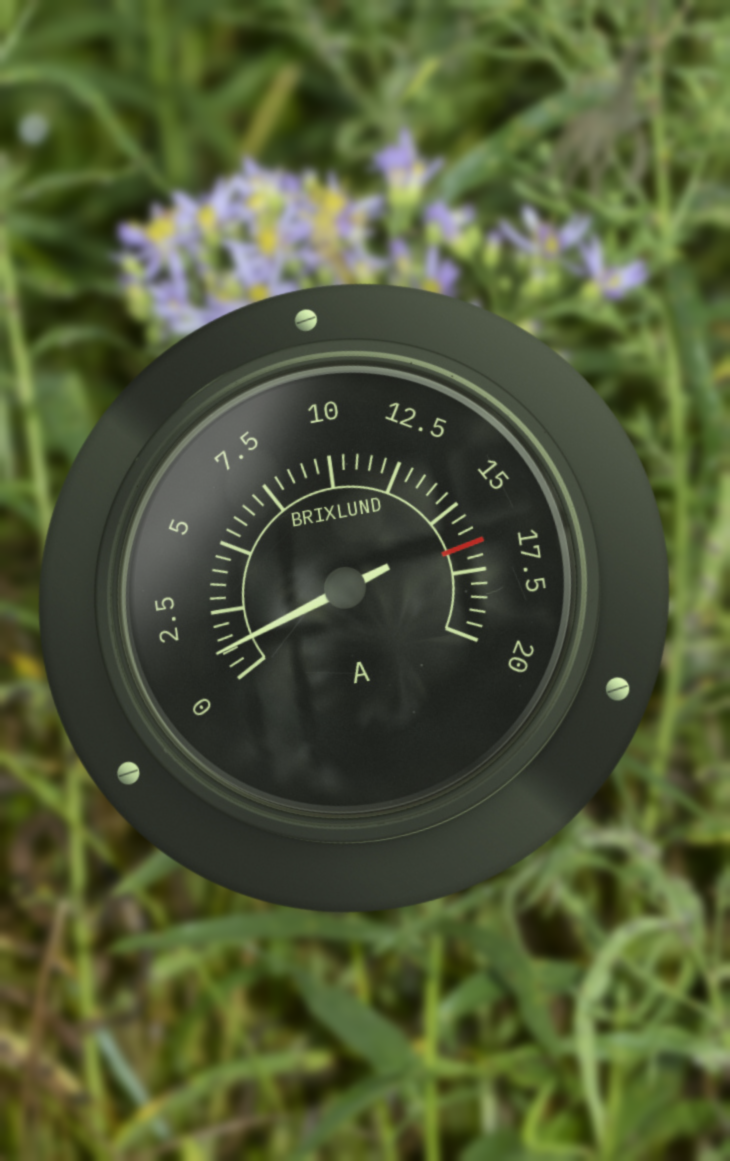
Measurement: 1 A
